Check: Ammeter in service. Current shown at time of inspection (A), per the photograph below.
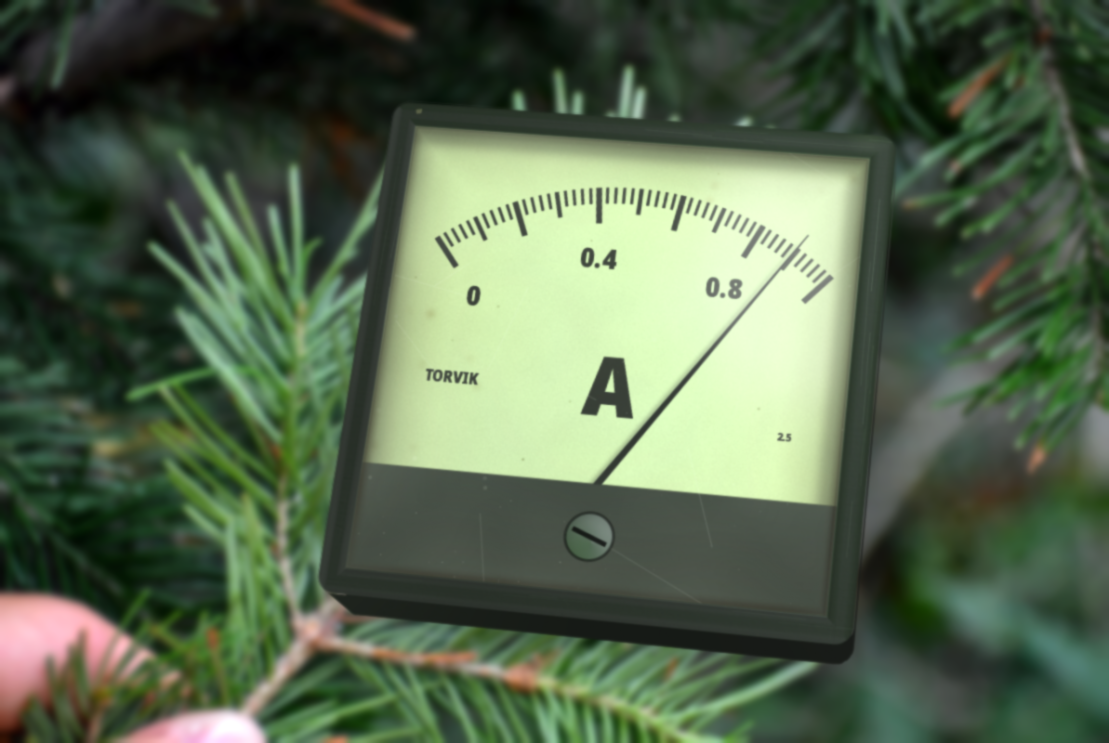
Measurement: 0.9 A
